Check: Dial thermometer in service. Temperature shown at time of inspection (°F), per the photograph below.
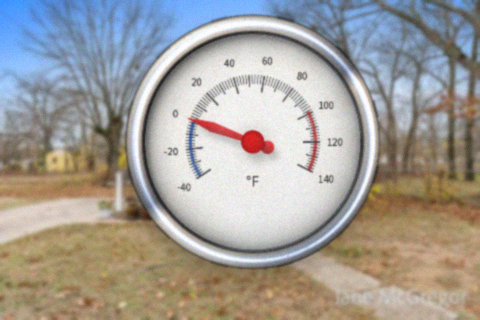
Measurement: 0 °F
